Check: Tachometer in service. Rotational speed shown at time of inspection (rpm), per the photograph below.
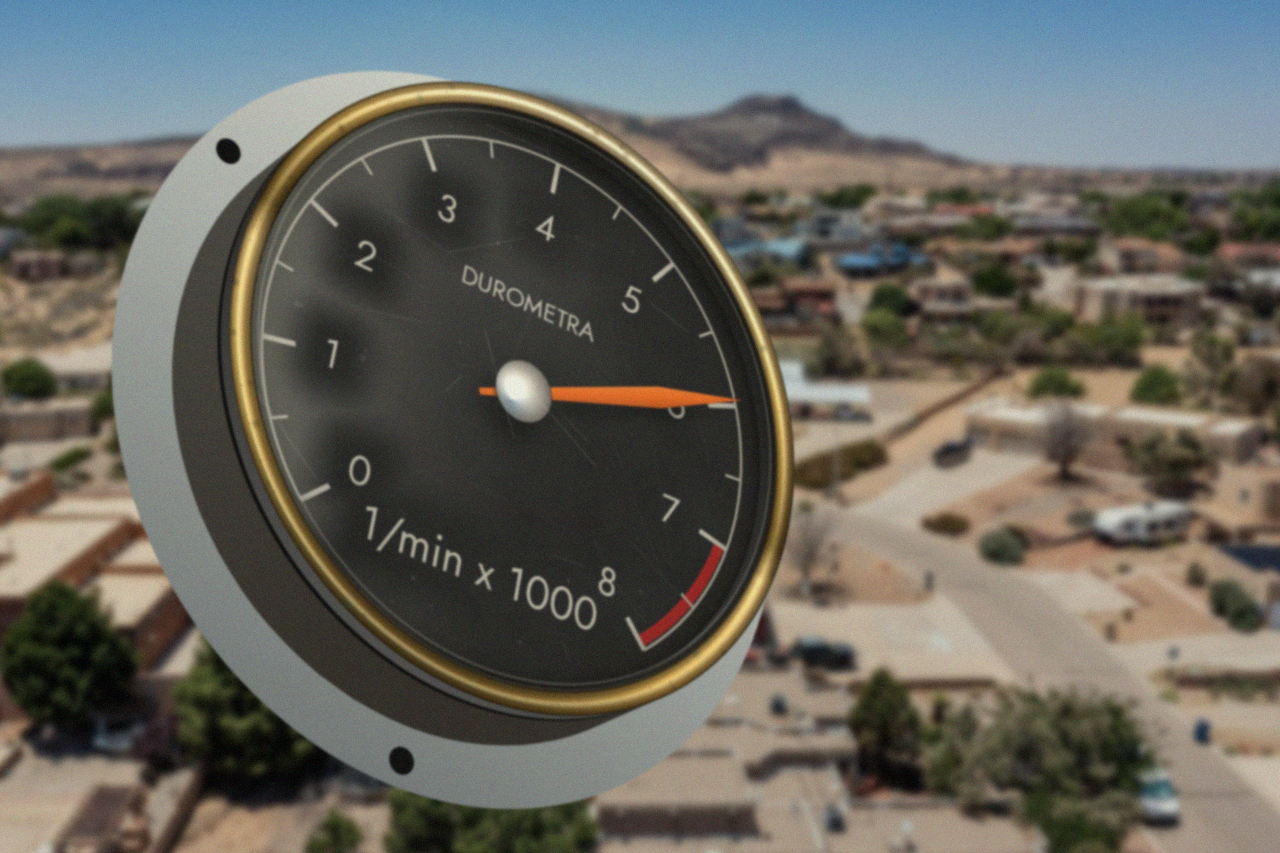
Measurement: 6000 rpm
